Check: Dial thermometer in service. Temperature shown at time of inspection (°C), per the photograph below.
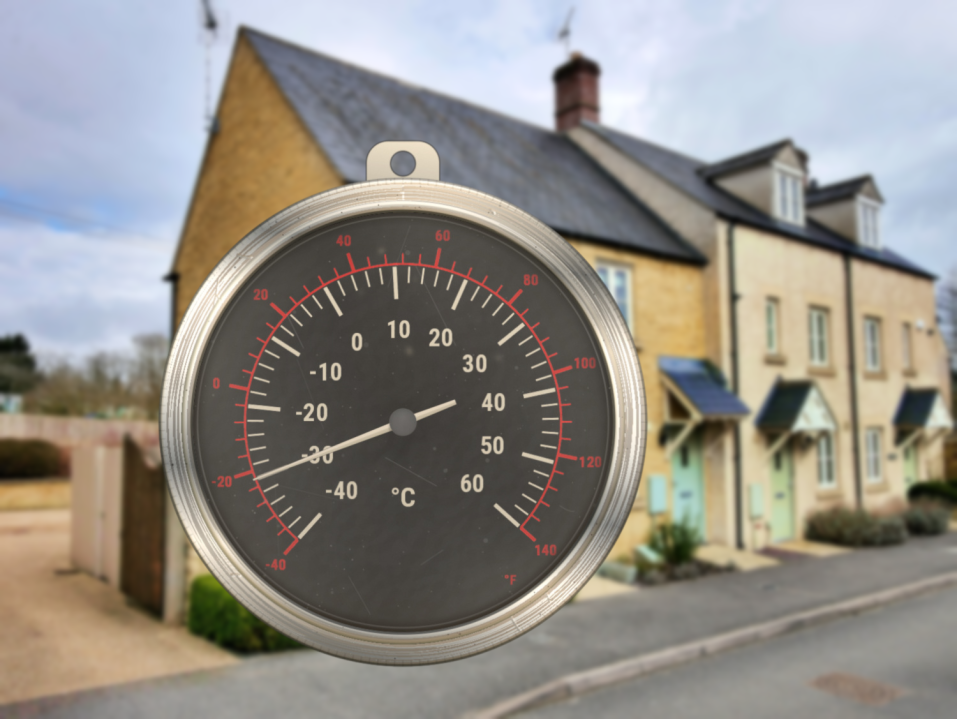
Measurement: -30 °C
